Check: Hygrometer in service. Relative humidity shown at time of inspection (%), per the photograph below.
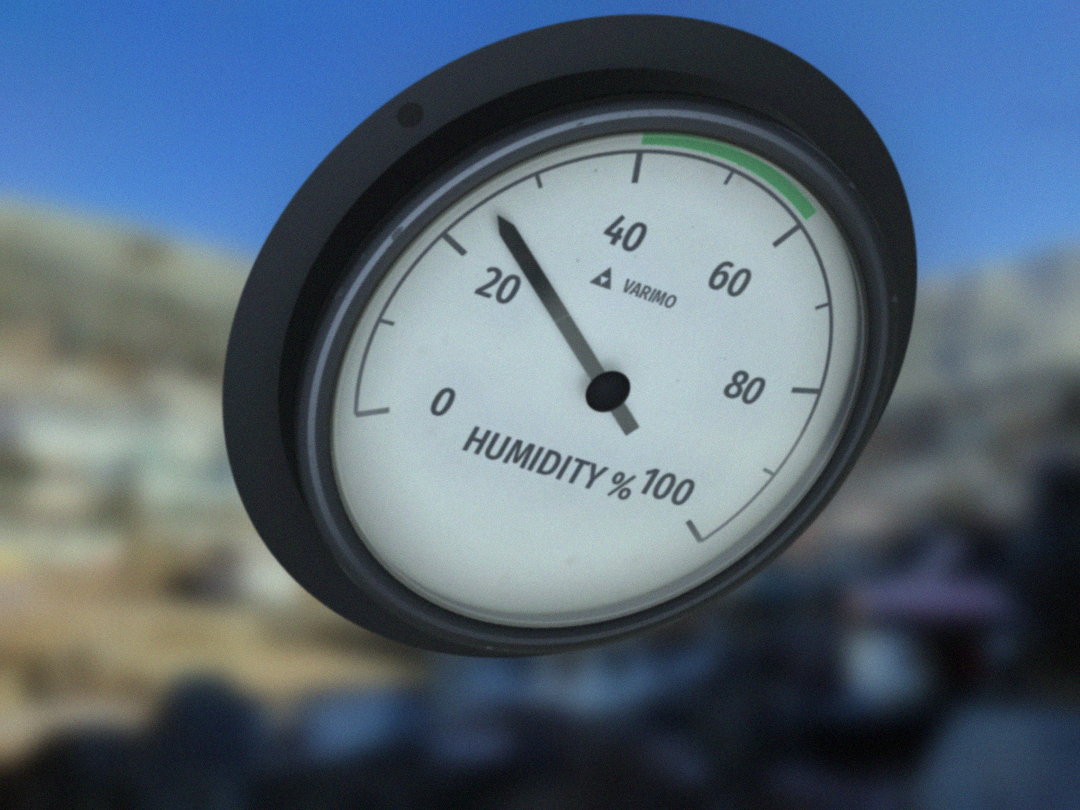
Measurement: 25 %
